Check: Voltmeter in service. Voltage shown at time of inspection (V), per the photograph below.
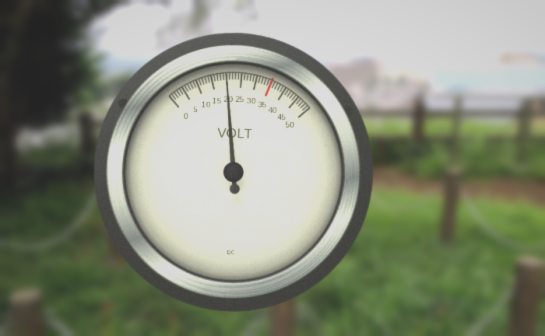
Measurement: 20 V
